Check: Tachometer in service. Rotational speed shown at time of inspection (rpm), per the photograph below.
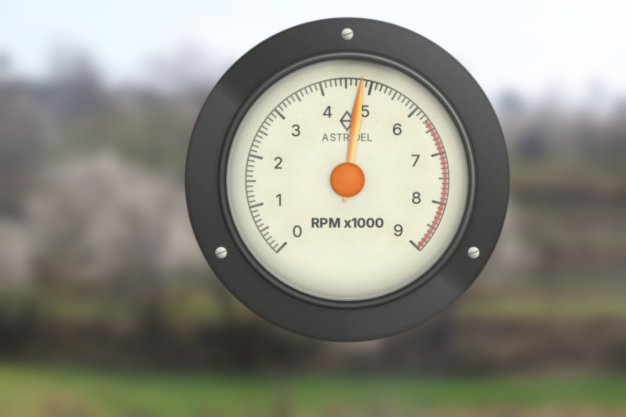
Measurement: 4800 rpm
